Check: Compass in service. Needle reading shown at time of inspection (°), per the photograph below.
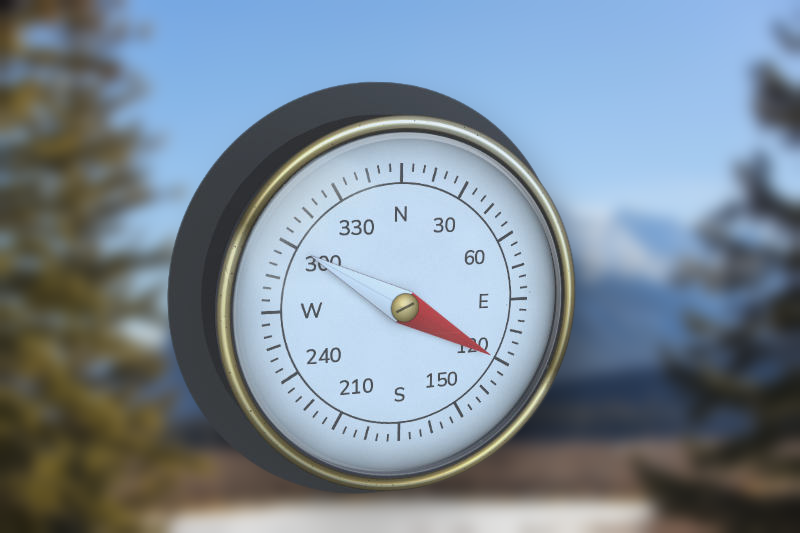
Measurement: 120 °
